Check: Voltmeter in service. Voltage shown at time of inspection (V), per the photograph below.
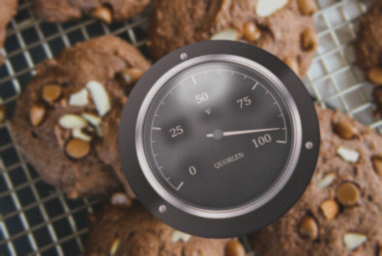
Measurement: 95 V
